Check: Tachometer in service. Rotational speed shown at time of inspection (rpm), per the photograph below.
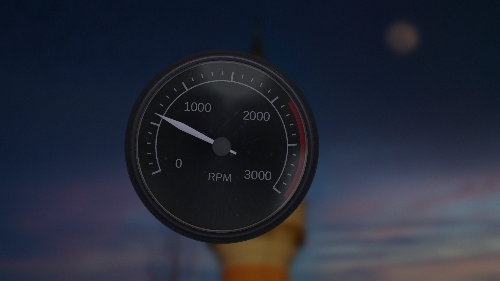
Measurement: 600 rpm
